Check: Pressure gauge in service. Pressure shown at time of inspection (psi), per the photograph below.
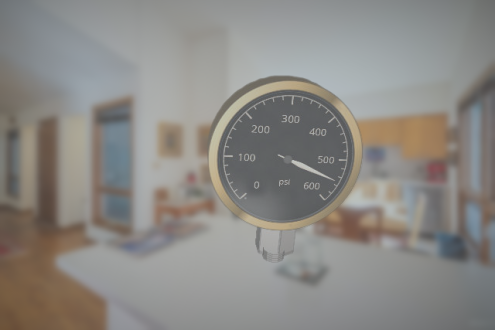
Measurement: 550 psi
